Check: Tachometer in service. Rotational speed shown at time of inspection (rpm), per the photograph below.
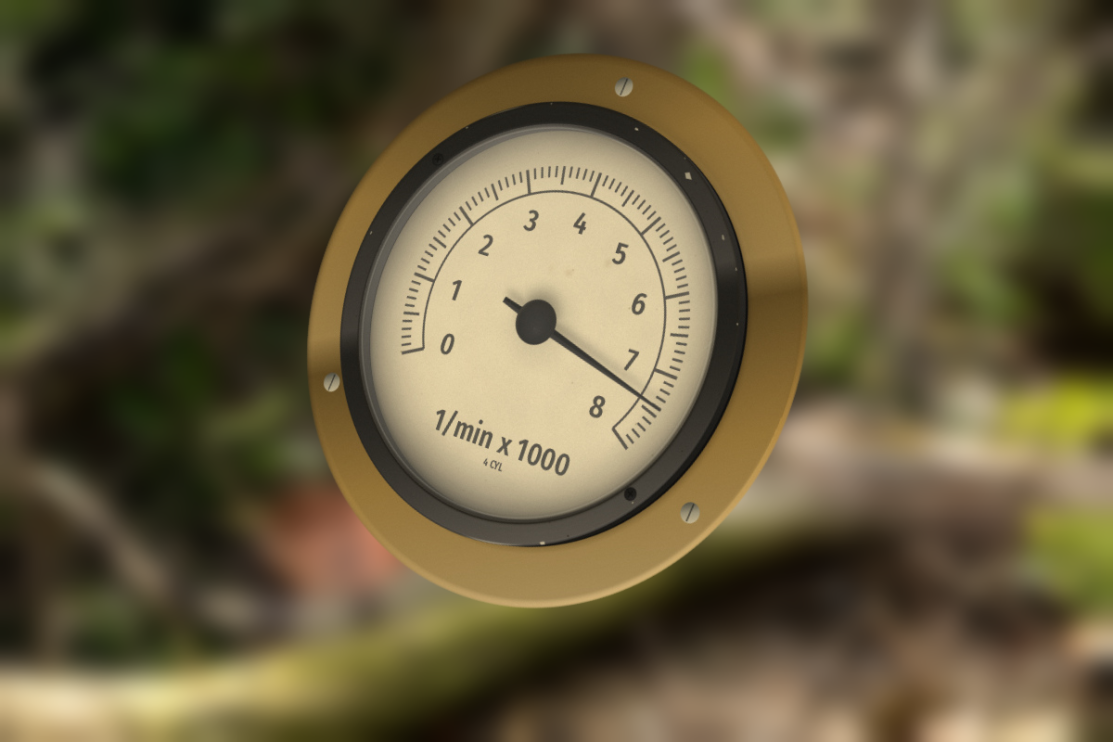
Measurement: 7400 rpm
